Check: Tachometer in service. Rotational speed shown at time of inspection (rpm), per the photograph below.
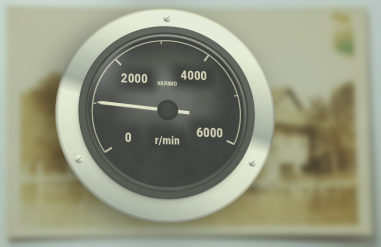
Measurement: 1000 rpm
